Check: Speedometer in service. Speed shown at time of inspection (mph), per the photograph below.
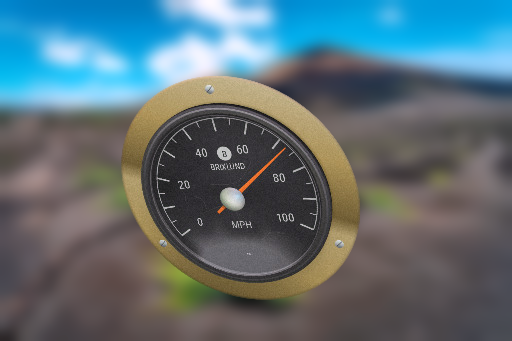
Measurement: 72.5 mph
